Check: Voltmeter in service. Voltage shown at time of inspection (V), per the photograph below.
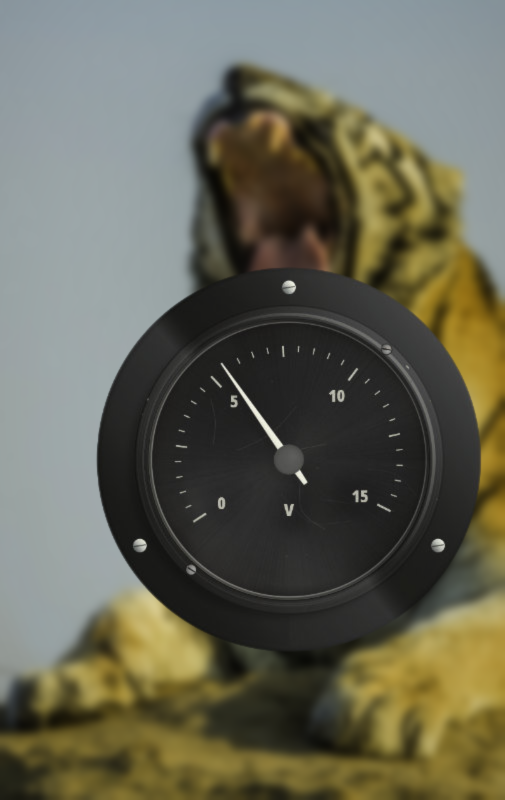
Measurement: 5.5 V
